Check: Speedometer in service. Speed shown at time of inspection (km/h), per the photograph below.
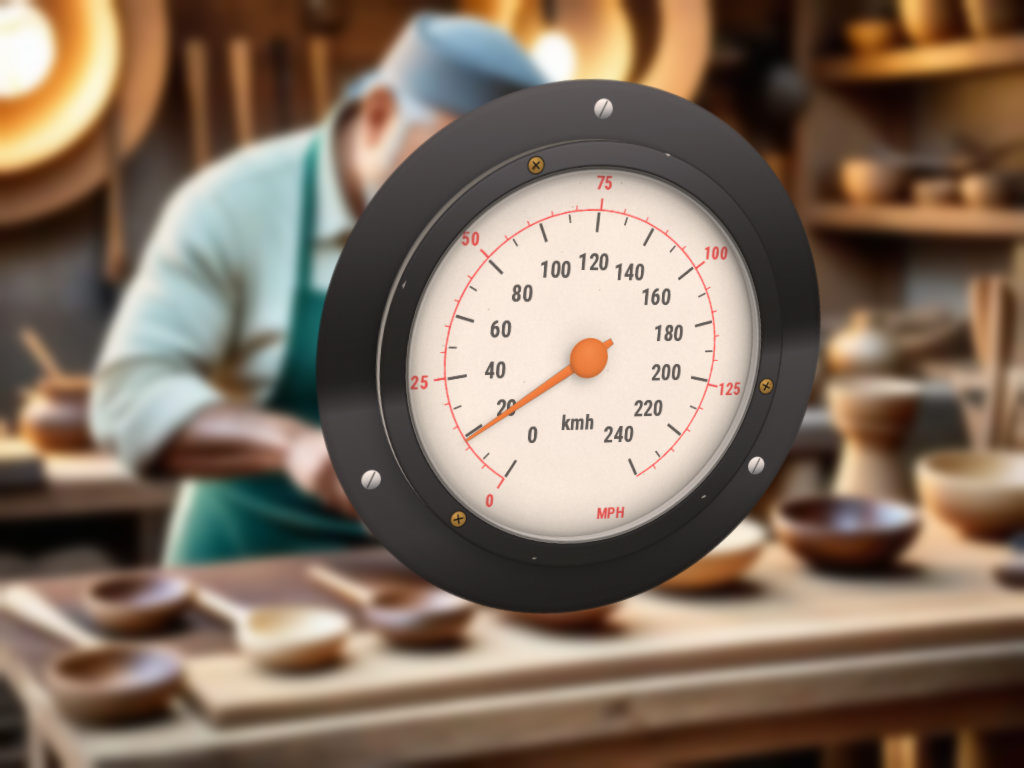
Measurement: 20 km/h
